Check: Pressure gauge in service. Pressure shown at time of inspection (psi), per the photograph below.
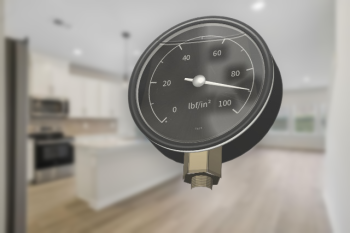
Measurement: 90 psi
